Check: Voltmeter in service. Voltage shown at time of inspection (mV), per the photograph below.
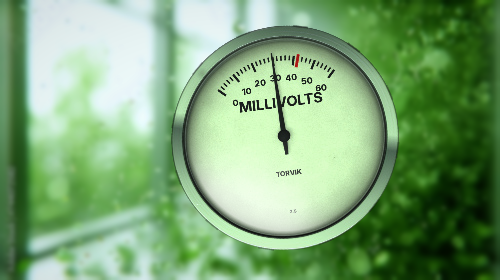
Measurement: 30 mV
